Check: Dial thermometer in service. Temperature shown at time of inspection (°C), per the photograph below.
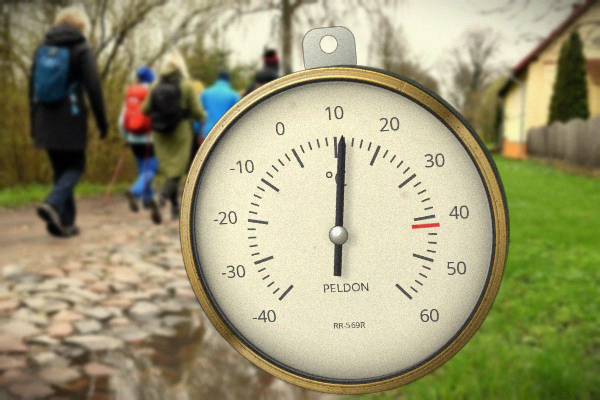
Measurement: 12 °C
